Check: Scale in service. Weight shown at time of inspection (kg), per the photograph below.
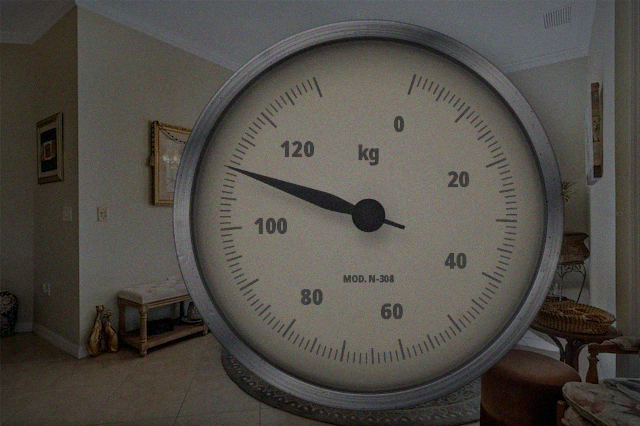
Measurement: 110 kg
